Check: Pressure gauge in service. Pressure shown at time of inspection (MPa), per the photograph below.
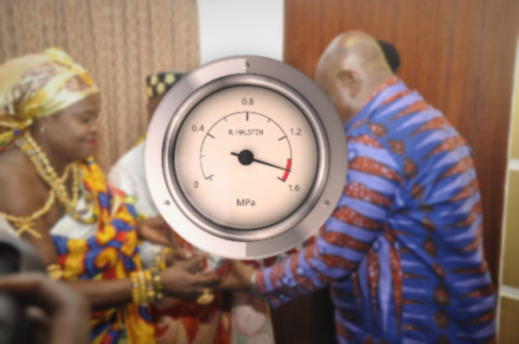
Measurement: 1.5 MPa
